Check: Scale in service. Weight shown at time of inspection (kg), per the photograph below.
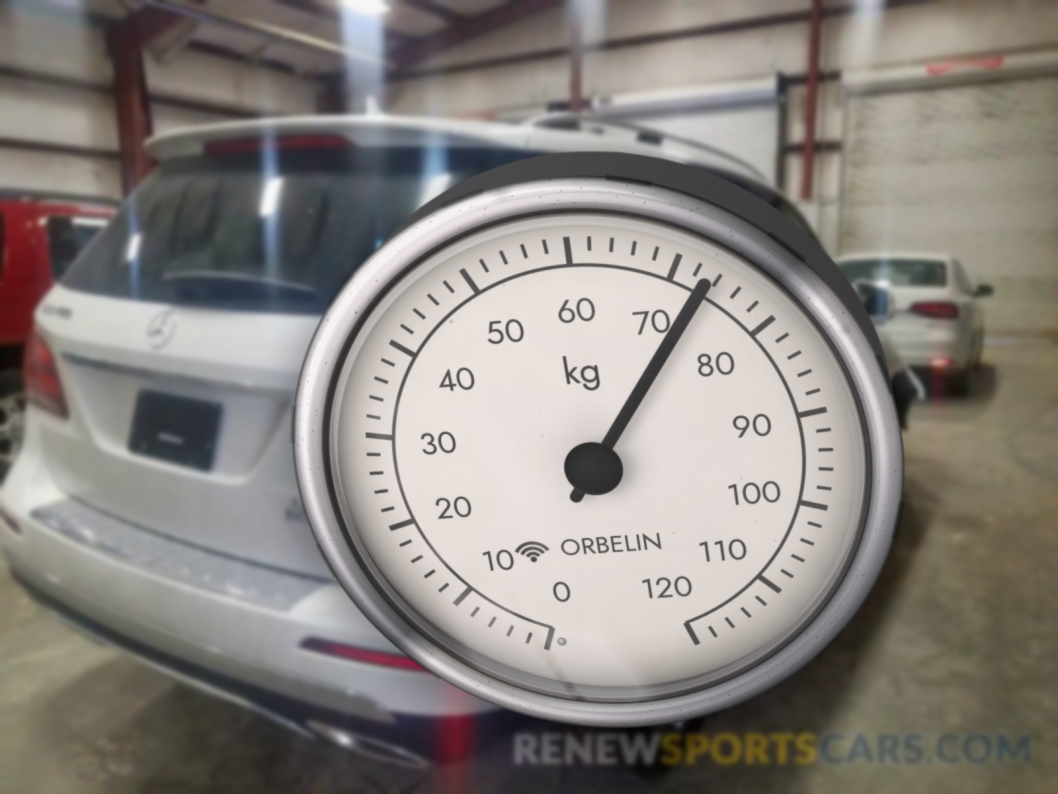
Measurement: 73 kg
